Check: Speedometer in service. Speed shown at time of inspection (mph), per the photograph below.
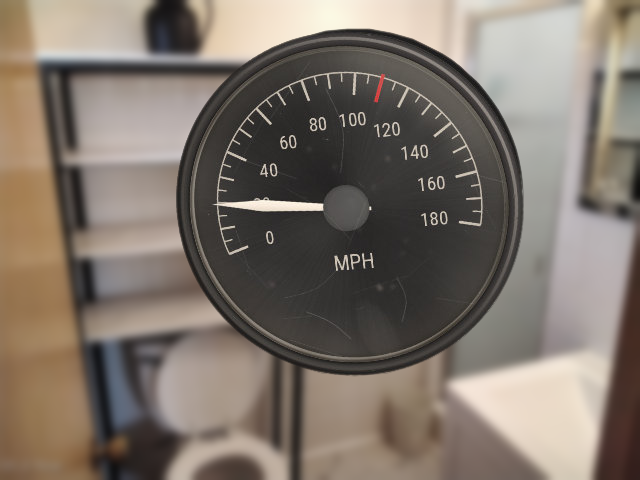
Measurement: 20 mph
